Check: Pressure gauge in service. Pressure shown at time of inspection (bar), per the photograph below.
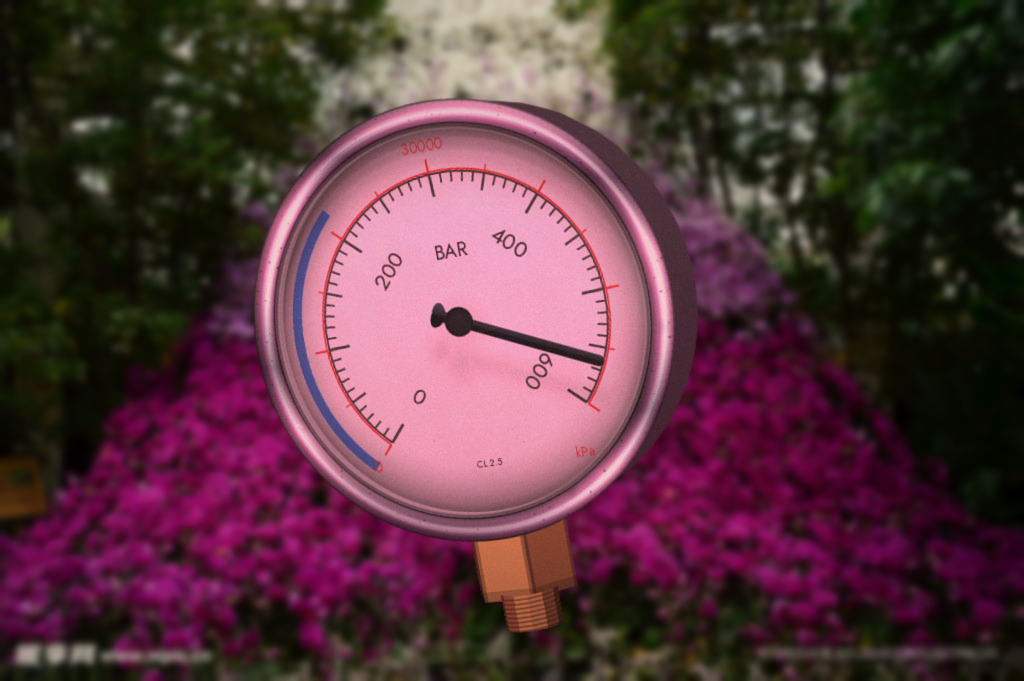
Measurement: 560 bar
